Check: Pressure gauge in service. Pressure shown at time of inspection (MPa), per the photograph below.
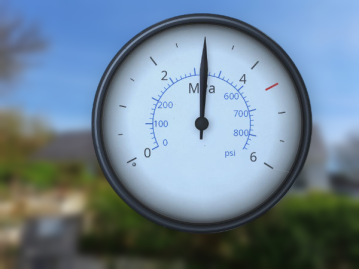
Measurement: 3 MPa
